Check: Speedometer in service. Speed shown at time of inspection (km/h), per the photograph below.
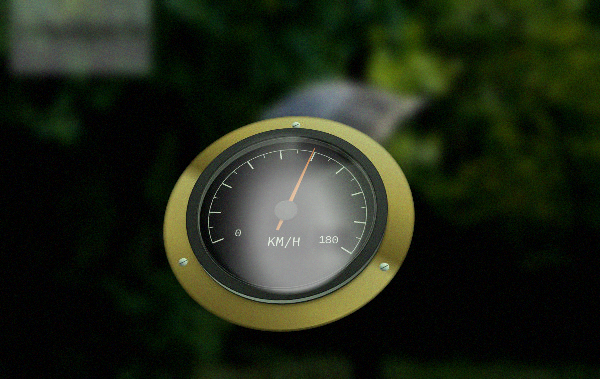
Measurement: 100 km/h
